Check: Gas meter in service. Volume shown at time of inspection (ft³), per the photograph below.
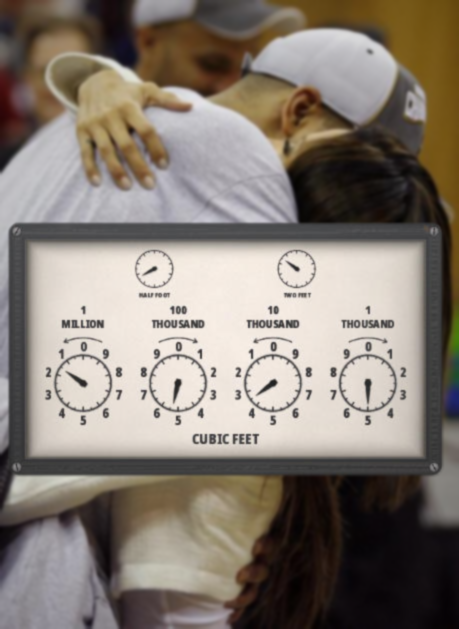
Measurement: 153500 ft³
